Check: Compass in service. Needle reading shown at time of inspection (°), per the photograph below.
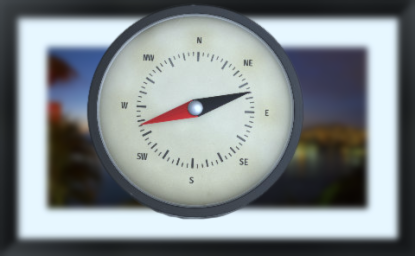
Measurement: 250 °
